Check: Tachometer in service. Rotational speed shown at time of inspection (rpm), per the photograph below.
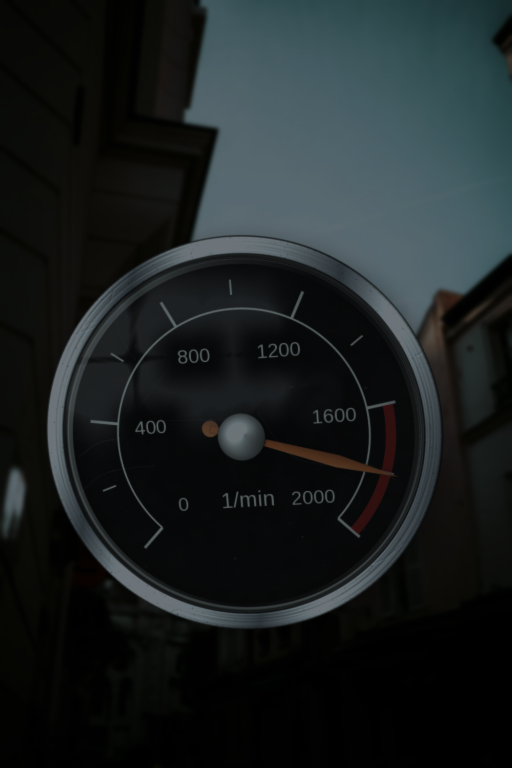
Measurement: 1800 rpm
